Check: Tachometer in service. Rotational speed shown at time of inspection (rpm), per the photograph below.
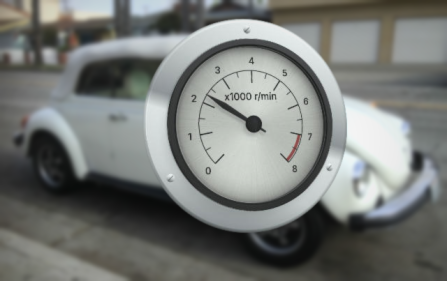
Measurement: 2250 rpm
